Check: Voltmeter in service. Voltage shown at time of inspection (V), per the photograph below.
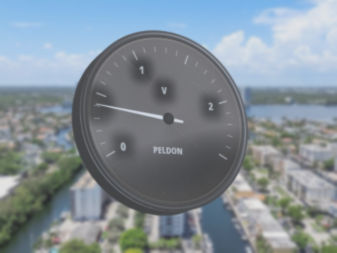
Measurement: 0.4 V
